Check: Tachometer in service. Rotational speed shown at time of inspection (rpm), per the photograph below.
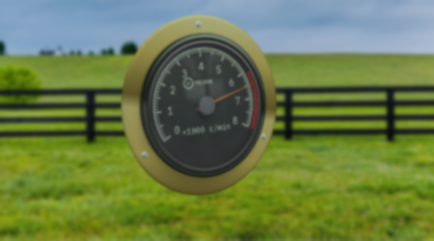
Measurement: 6500 rpm
